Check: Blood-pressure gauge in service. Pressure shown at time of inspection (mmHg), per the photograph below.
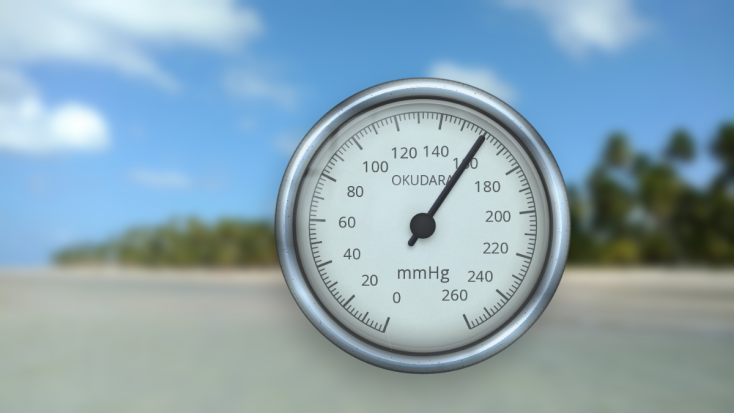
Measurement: 160 mmHg
